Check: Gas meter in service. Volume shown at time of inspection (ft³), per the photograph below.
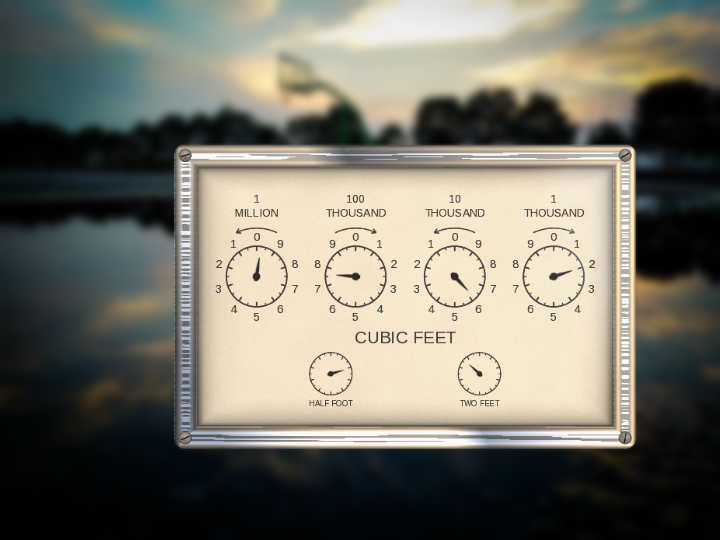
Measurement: 976200 ft³
